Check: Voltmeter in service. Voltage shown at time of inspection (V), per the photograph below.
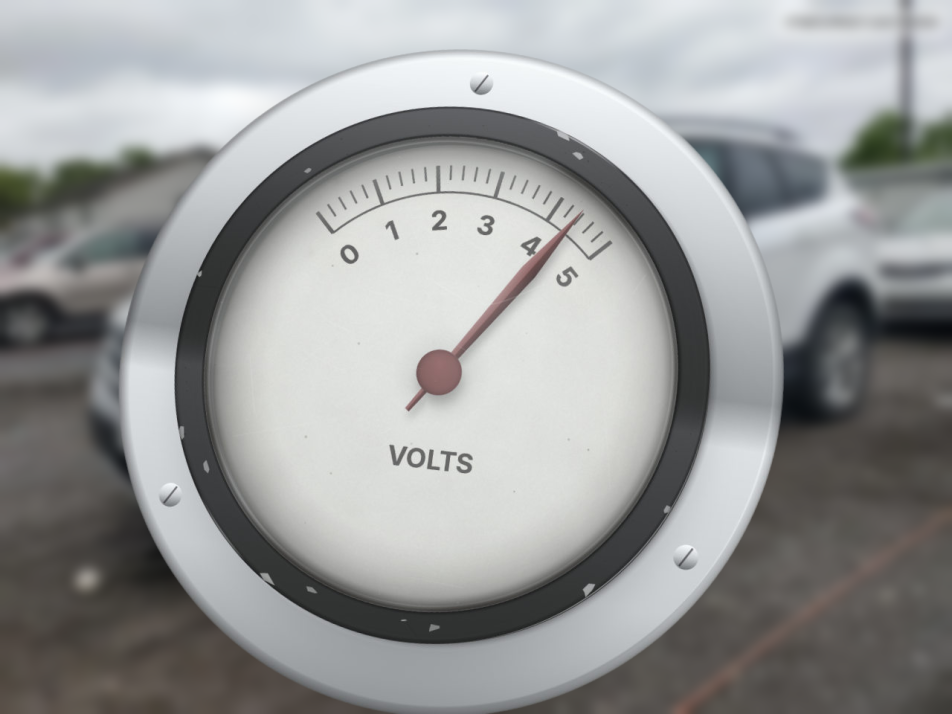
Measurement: 4.4 V
